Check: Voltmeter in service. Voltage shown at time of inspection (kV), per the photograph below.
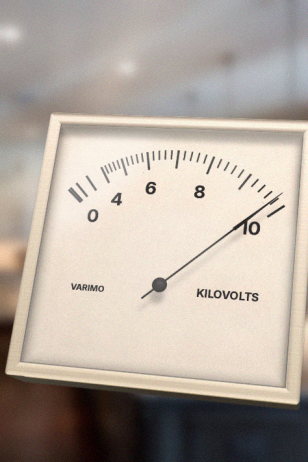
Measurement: 9.8 kV
